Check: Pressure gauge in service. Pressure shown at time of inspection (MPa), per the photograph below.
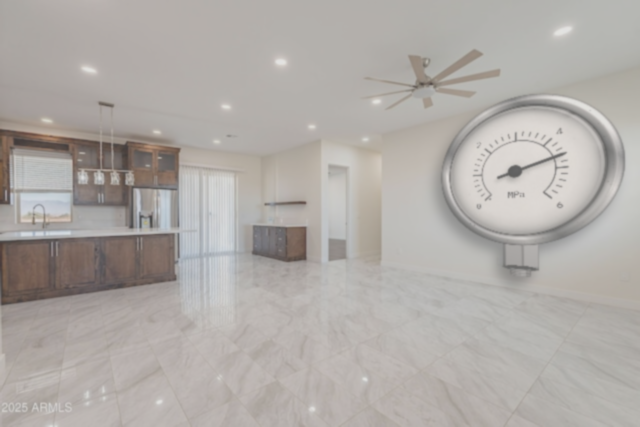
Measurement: 4.6 MPa
